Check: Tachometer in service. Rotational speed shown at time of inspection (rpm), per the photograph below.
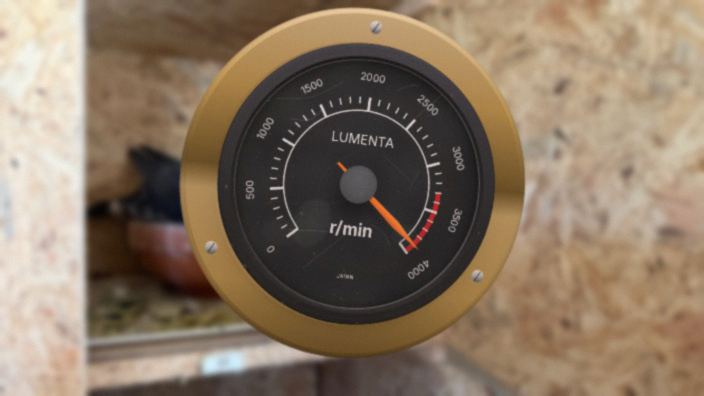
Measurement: 3900 rpm
